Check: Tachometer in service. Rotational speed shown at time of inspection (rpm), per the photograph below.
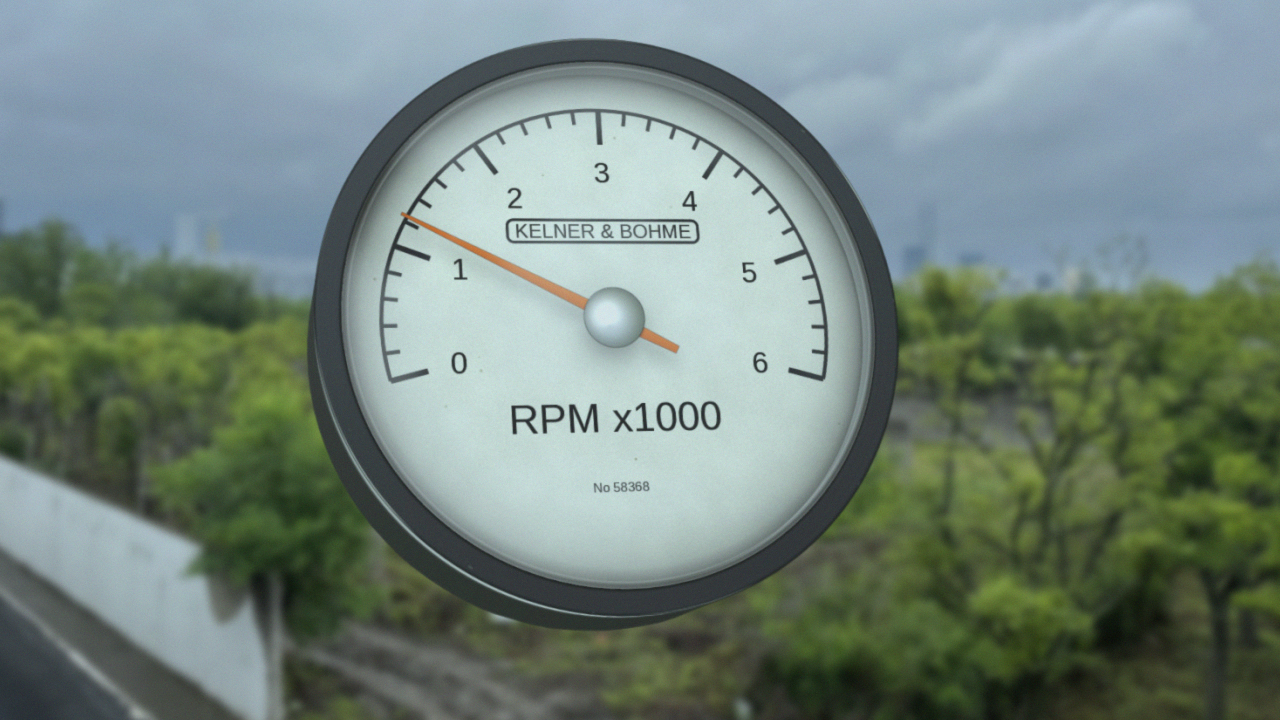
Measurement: 1200 rpm
